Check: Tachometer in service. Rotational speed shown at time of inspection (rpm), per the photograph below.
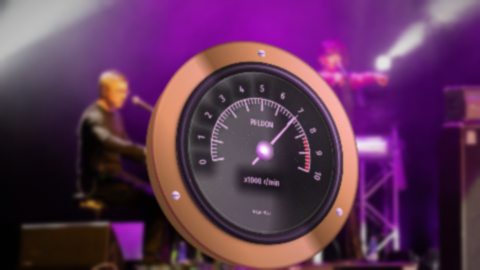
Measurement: 7000 rpm
